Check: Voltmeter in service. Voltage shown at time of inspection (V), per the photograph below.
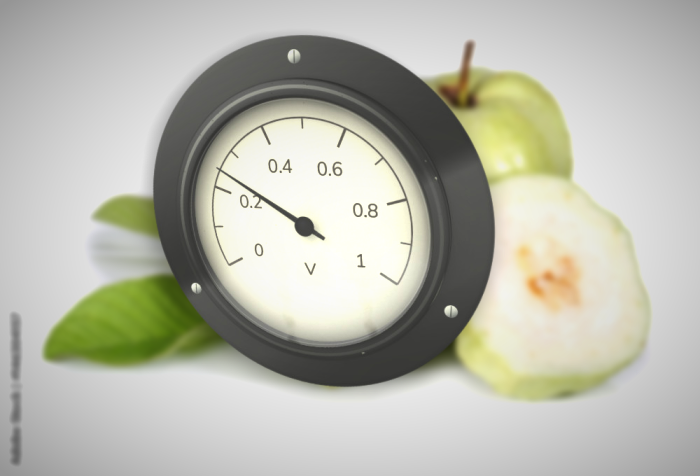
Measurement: 0.25 V
